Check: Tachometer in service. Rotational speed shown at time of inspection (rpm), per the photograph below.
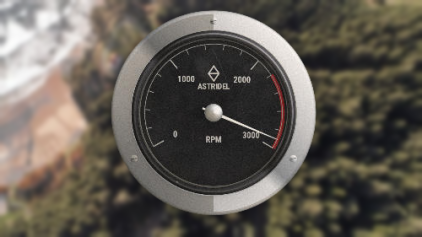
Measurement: 2900 rpm
